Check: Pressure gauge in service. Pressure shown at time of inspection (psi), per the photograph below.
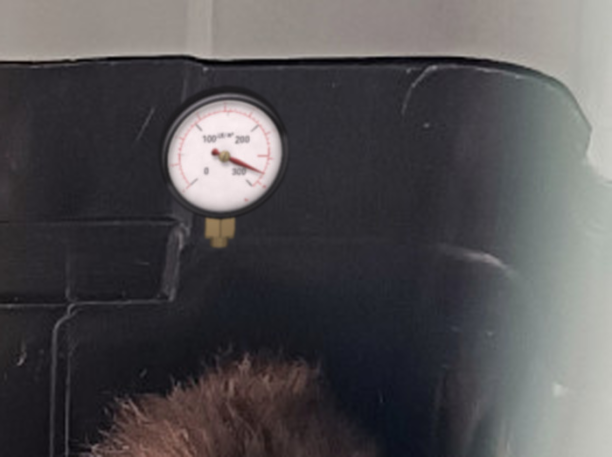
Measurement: 275 psi
